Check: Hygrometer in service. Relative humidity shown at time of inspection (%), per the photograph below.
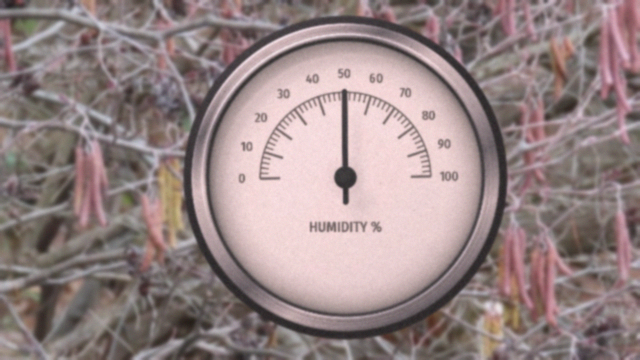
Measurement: 50 %
